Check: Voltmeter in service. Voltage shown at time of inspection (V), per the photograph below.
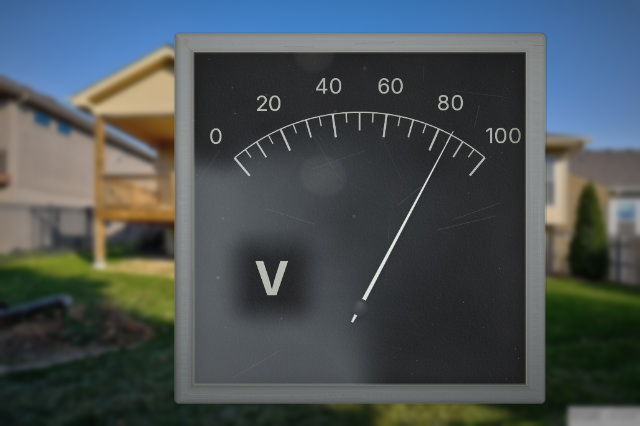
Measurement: 85 V
